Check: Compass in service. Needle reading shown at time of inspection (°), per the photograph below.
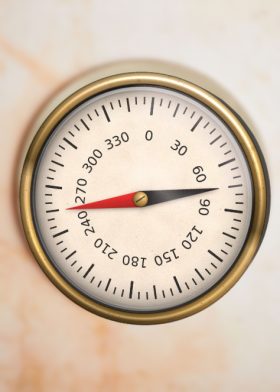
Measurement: 255 °
